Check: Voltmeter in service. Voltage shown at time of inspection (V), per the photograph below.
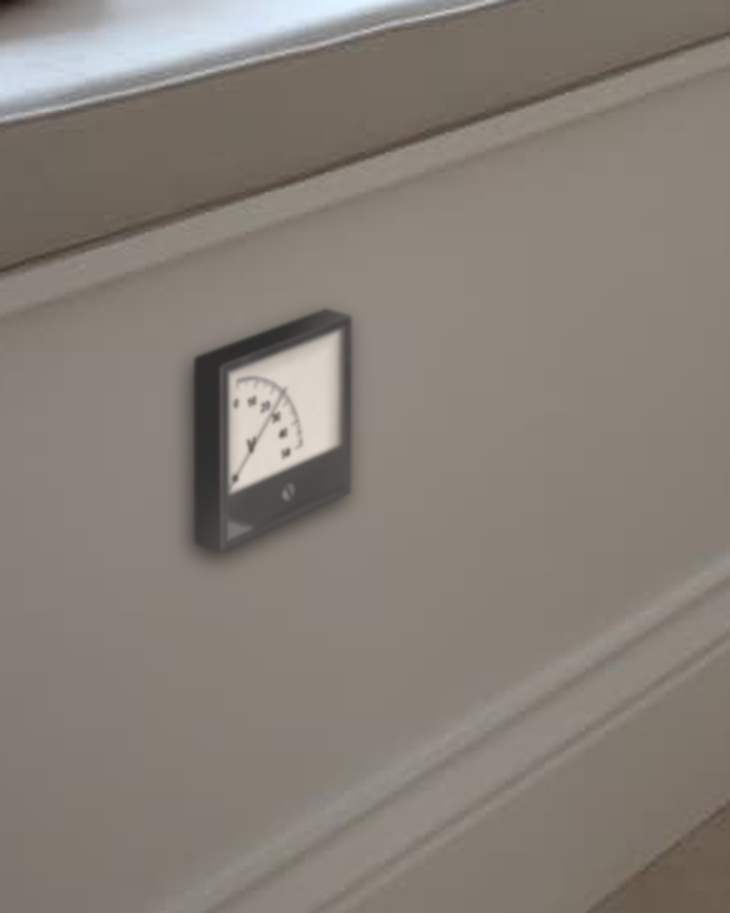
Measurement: 25 V
